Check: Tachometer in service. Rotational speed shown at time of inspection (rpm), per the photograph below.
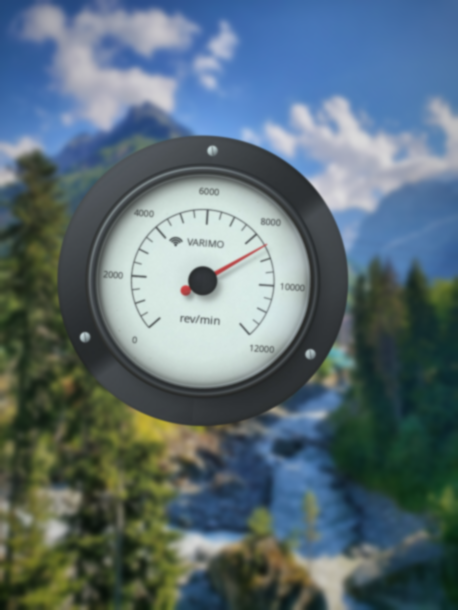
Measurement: 8500 rpm
